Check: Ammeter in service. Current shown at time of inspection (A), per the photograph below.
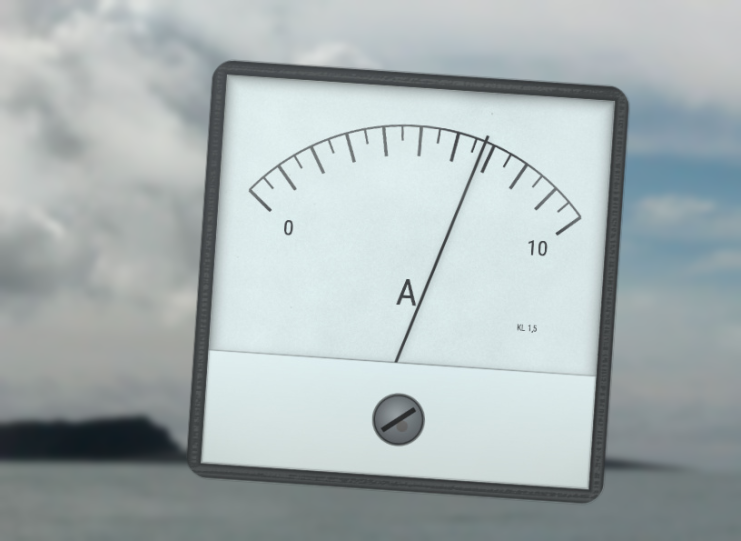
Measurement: 6.75 A
